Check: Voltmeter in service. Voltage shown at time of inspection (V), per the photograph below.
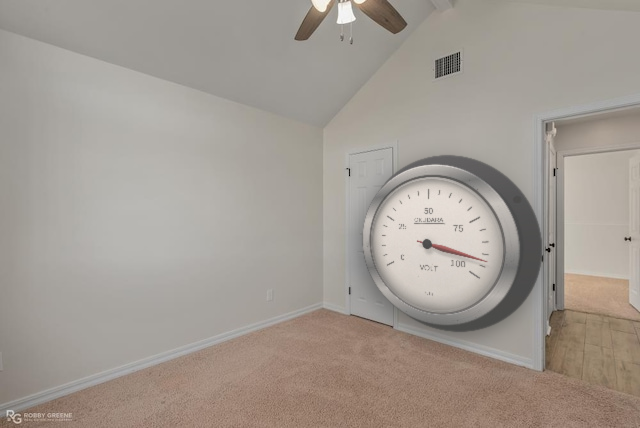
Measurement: 92.5 V
